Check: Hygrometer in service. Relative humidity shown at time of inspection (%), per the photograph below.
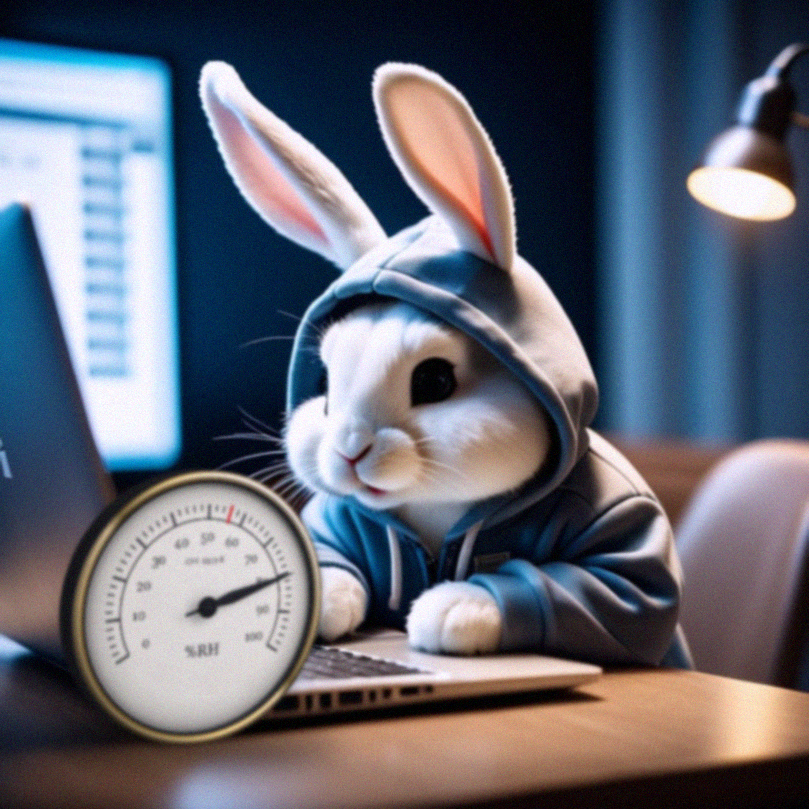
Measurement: 80 %
